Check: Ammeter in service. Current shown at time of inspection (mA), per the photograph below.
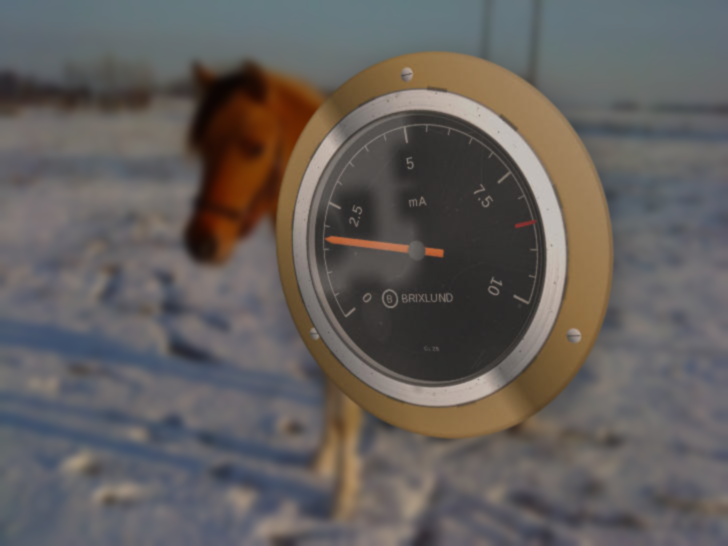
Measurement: 1.75 mA
